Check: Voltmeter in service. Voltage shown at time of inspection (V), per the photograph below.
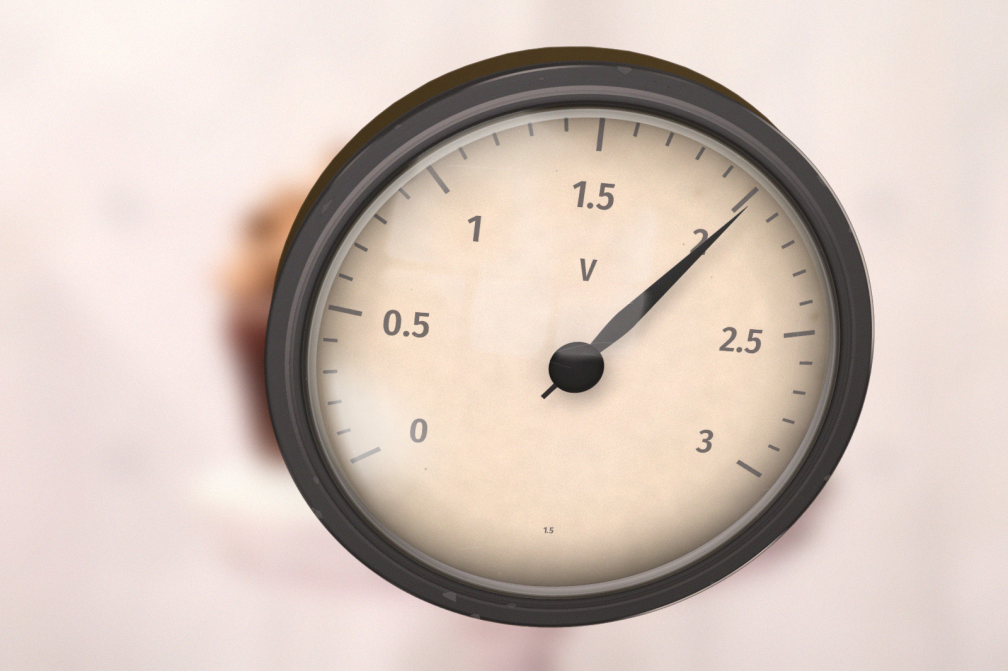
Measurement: 2 V
